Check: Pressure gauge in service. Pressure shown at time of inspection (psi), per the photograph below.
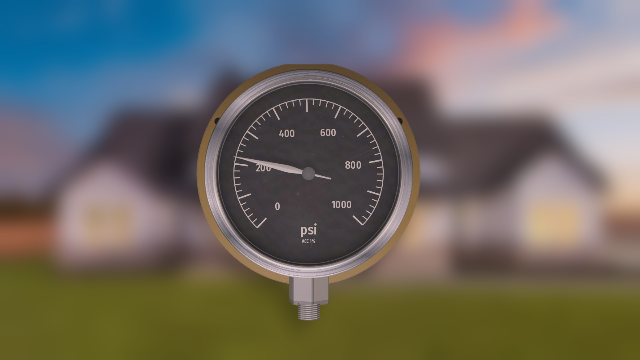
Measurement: 220 psi
